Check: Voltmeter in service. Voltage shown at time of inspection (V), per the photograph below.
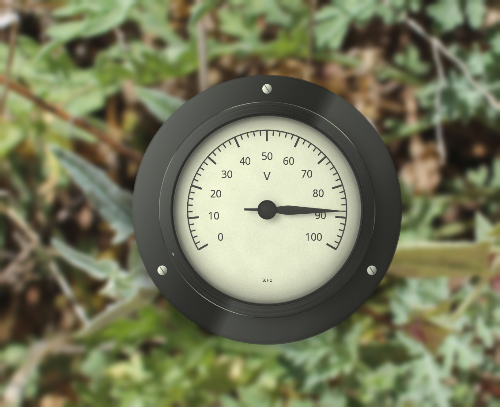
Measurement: 88 V
